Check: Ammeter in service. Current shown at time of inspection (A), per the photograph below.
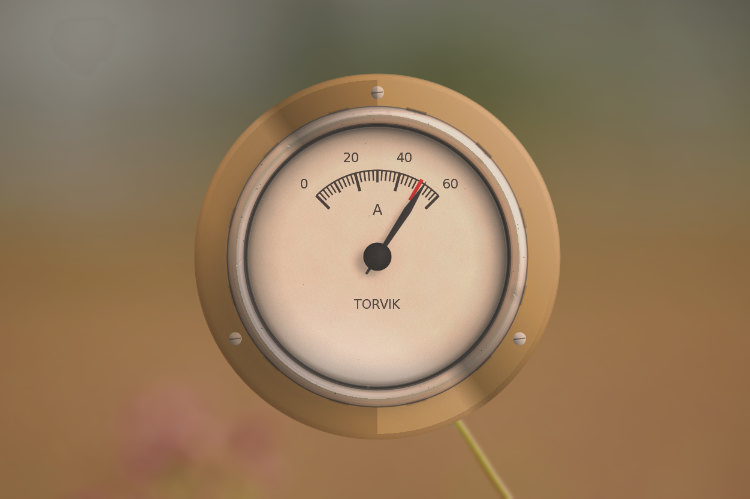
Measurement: 52 A
